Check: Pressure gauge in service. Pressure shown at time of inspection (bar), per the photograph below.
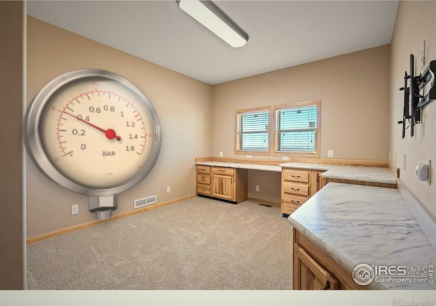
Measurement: 0.35 bar
